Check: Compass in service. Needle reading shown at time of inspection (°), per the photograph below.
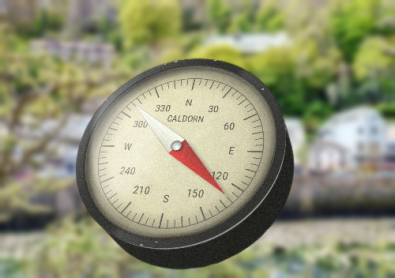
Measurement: 130 °
